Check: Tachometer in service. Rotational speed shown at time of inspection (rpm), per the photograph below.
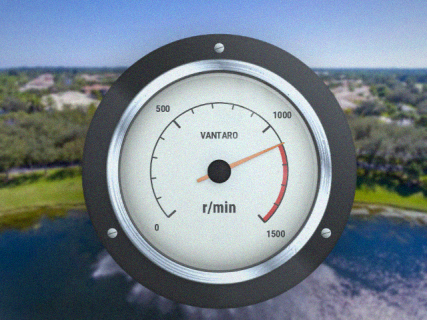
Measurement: 1100 rpm
